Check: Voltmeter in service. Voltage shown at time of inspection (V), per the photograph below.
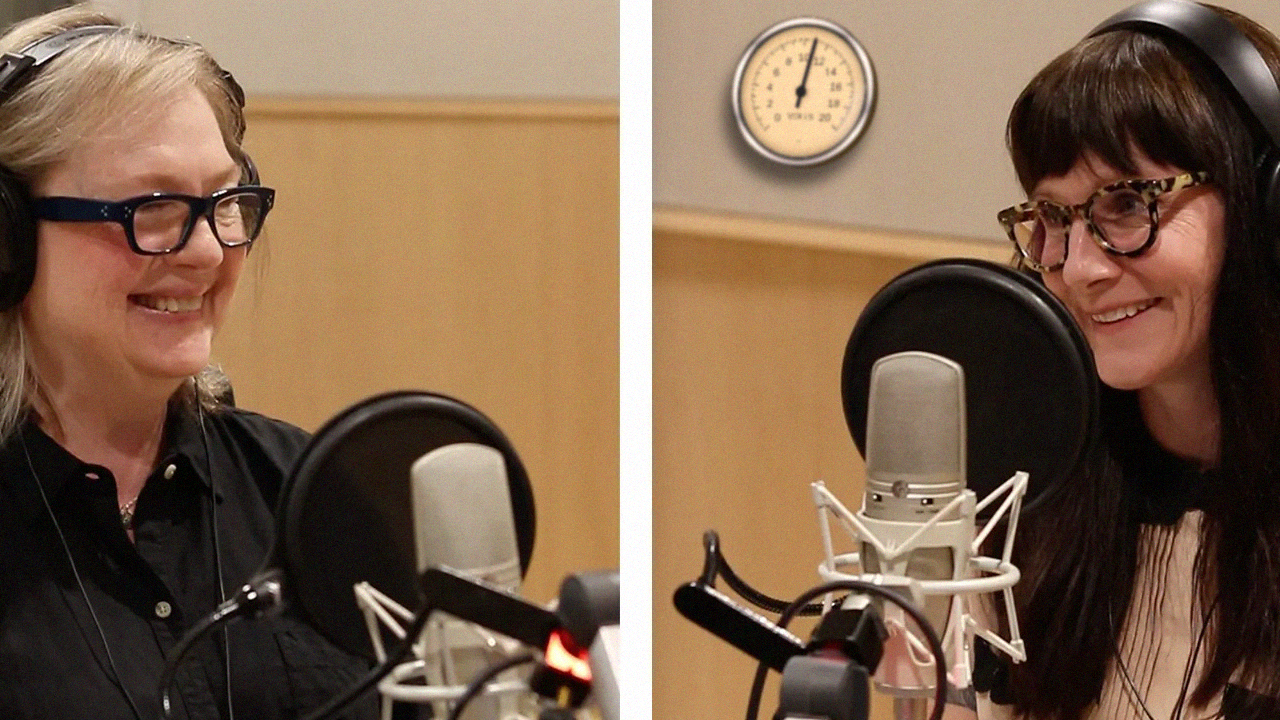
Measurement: 11 V
